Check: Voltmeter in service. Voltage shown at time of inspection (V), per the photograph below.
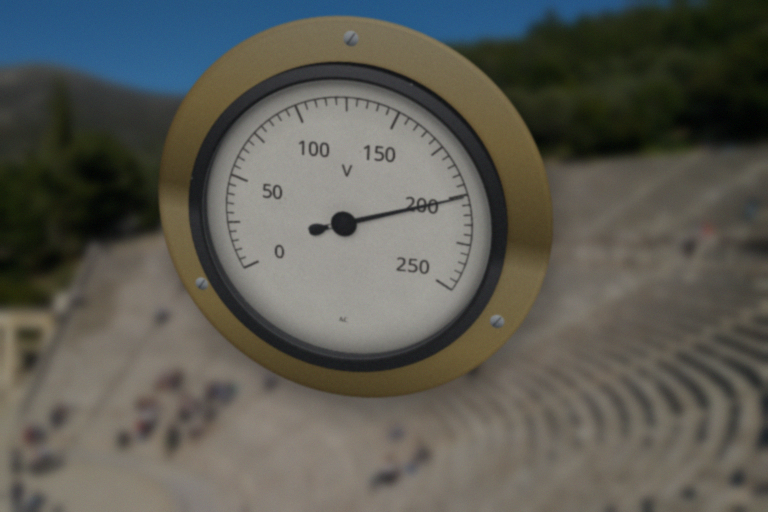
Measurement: 200 V
